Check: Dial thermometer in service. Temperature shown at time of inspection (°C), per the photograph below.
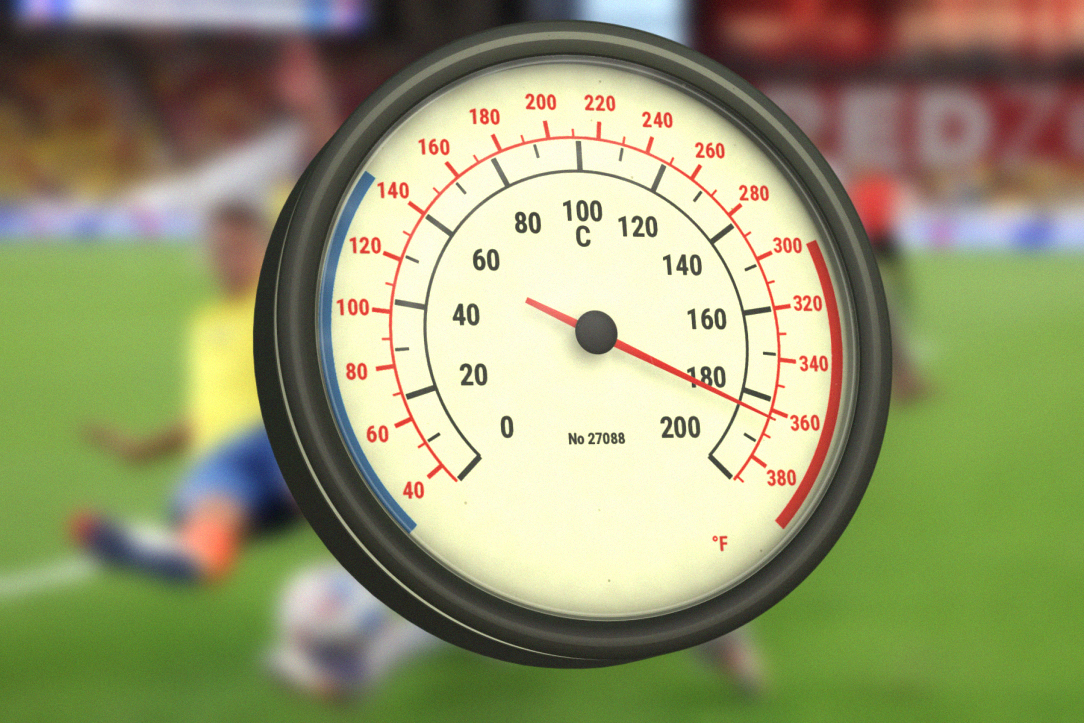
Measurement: 185 °C
